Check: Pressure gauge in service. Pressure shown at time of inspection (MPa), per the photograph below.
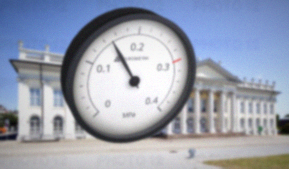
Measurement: 0.15 MPa
